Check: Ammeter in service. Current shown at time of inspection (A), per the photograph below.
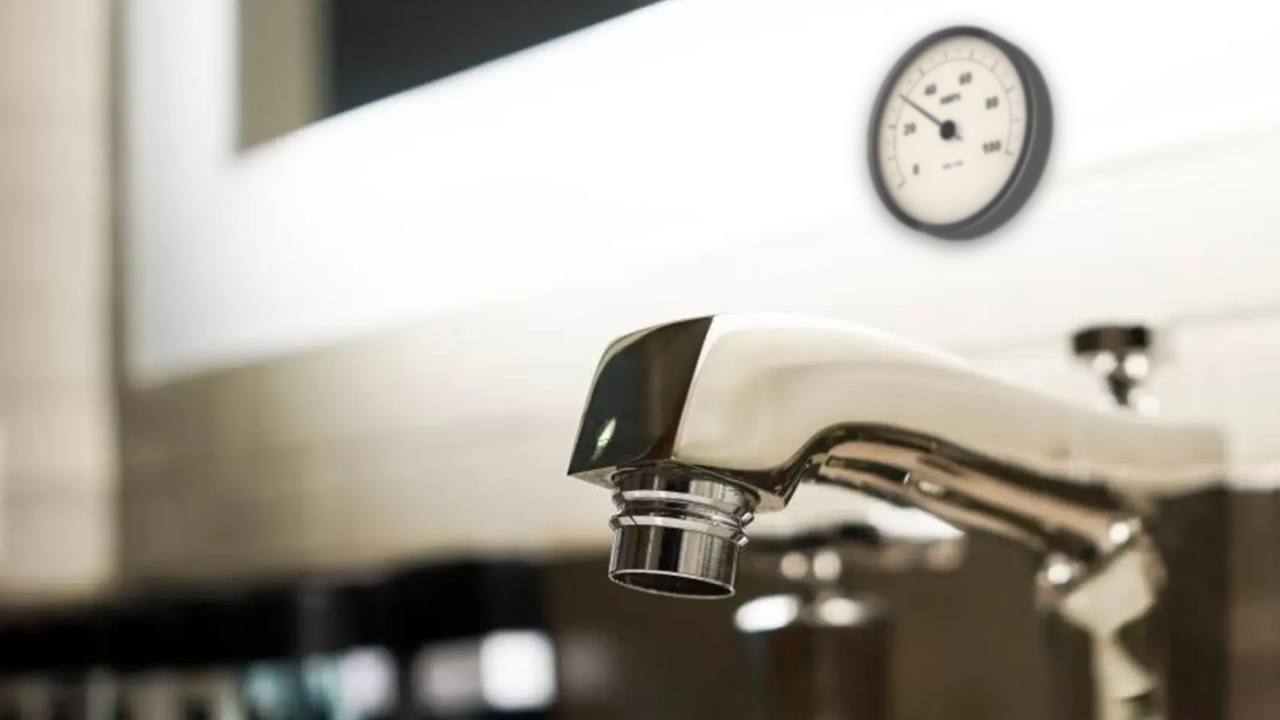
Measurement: 30 A
